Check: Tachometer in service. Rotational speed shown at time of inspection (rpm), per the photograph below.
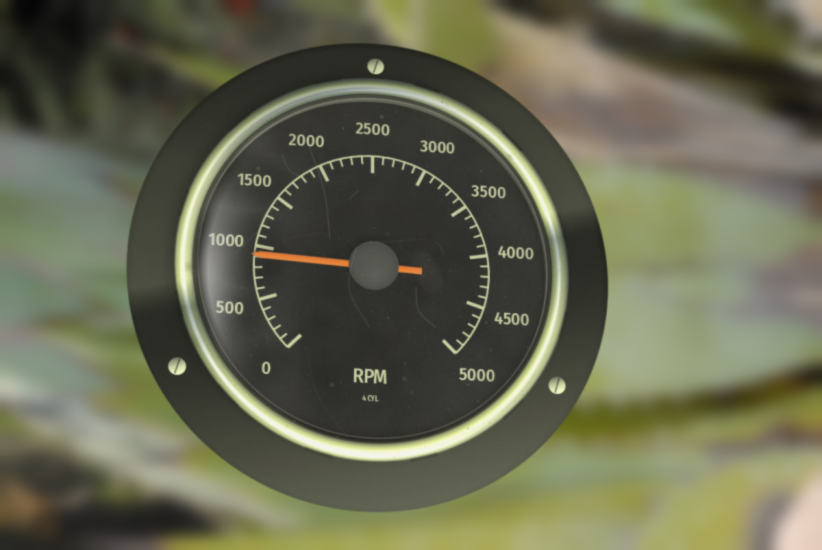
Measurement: 900 rpm
